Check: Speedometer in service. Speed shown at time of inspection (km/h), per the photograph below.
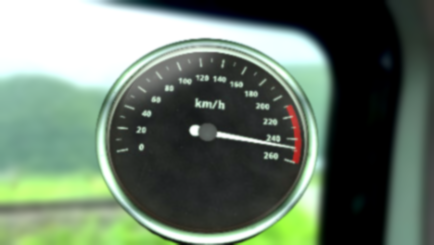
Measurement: 250 km/h
